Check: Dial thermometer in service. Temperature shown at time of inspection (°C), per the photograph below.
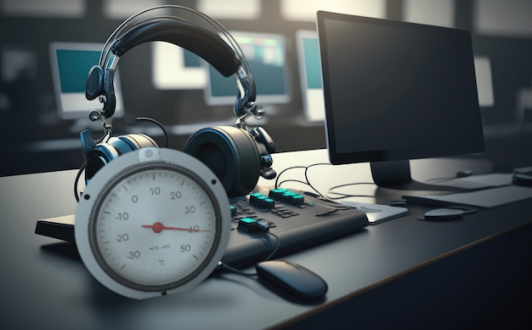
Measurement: 40 °C
